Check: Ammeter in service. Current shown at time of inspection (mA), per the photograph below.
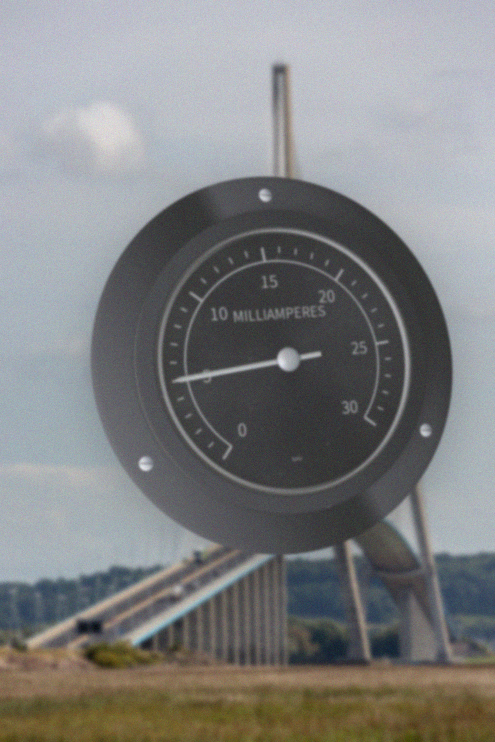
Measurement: 5 mA
